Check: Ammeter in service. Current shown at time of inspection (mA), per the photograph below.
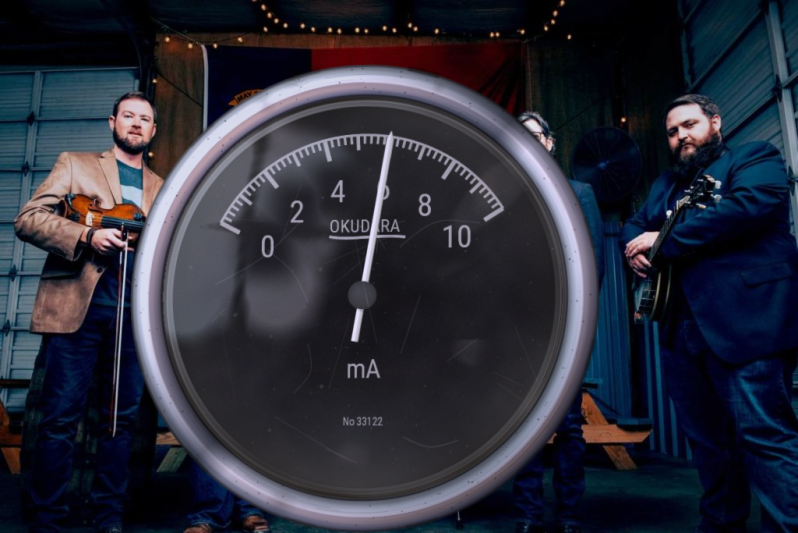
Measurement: 6 mA
